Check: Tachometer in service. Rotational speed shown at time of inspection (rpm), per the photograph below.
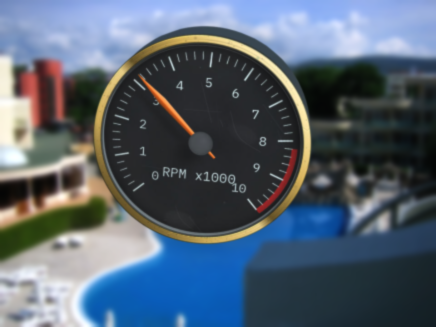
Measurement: 3200 rpm
